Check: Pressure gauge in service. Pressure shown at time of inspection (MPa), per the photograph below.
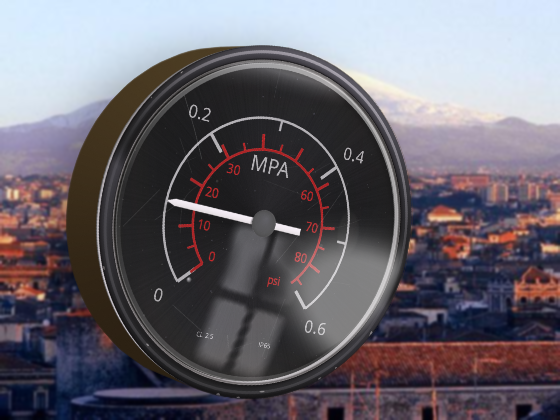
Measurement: 0.1 MPa
